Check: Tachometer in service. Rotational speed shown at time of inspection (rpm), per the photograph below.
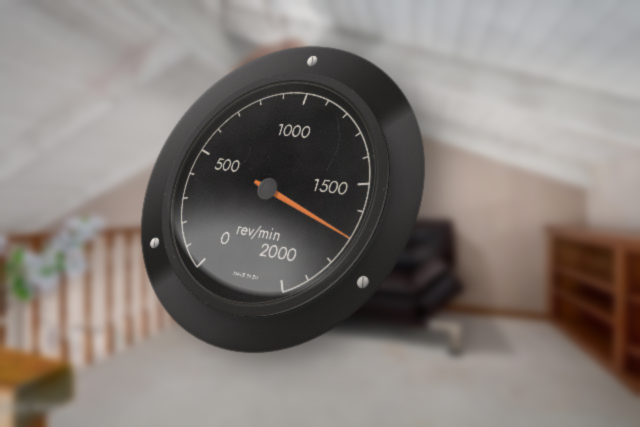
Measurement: 1700 rpm
